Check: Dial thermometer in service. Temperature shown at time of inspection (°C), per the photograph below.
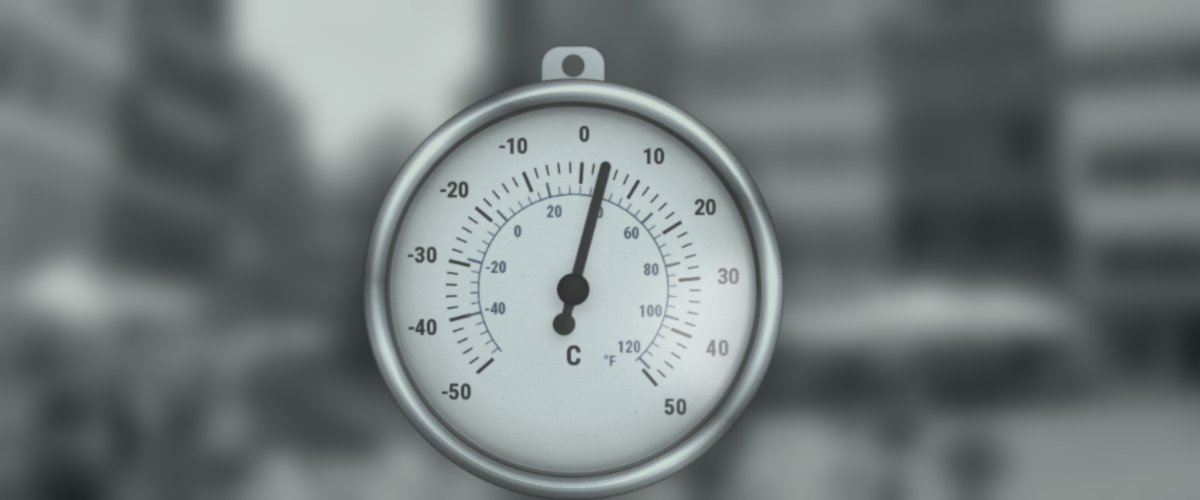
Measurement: 4 °C
